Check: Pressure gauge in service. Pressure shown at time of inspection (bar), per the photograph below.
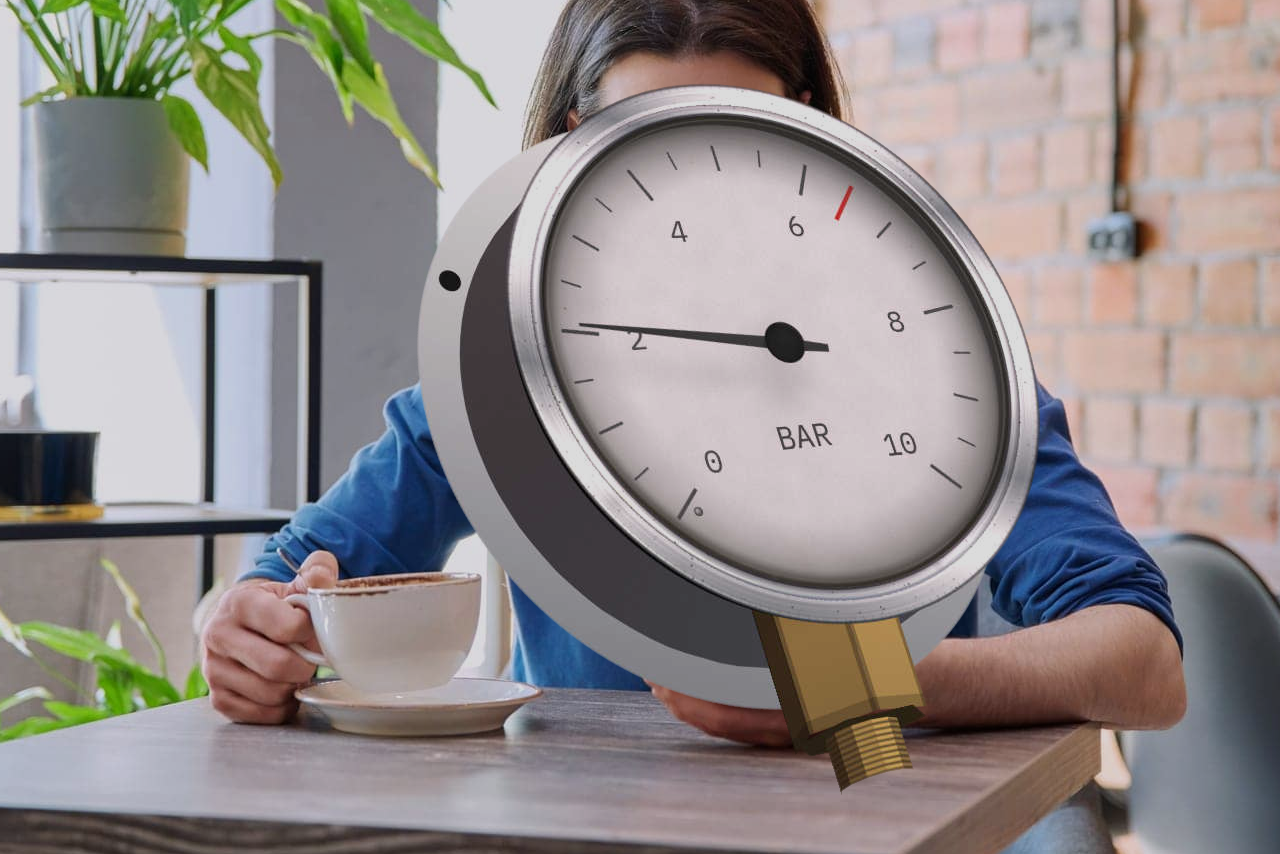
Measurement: 2 bar
